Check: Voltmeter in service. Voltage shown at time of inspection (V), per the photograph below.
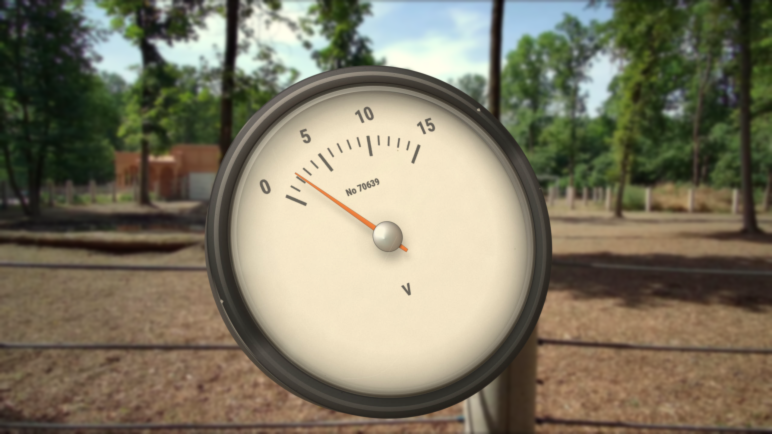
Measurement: 2 V
